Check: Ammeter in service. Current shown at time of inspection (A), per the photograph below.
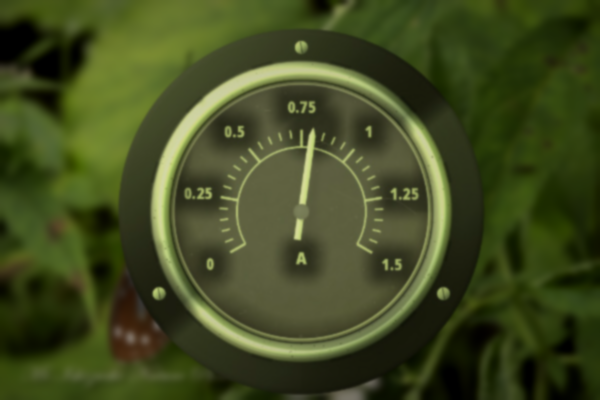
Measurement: 0.8 A
